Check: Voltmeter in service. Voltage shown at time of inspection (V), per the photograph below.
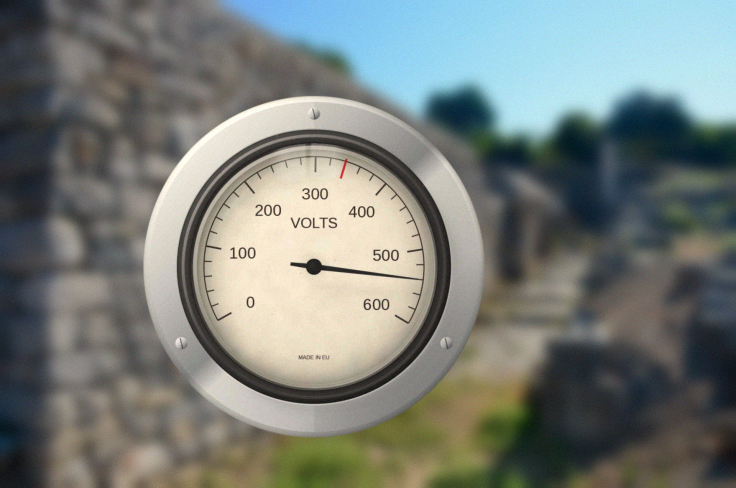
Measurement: 540 V
